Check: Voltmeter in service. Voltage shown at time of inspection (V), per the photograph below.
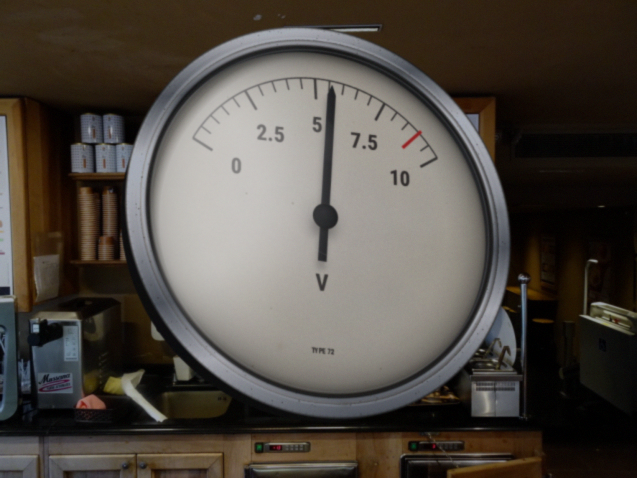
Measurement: 5.5 V
